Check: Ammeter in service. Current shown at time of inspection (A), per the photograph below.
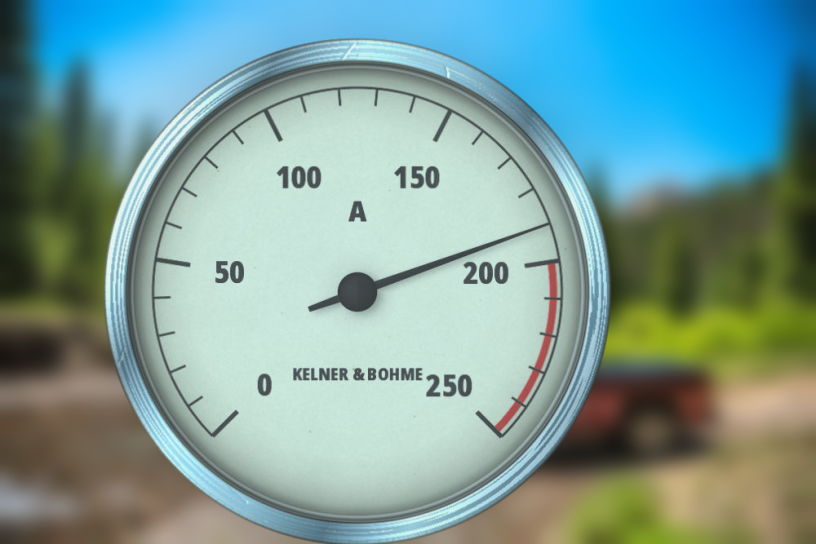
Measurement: 190 A
